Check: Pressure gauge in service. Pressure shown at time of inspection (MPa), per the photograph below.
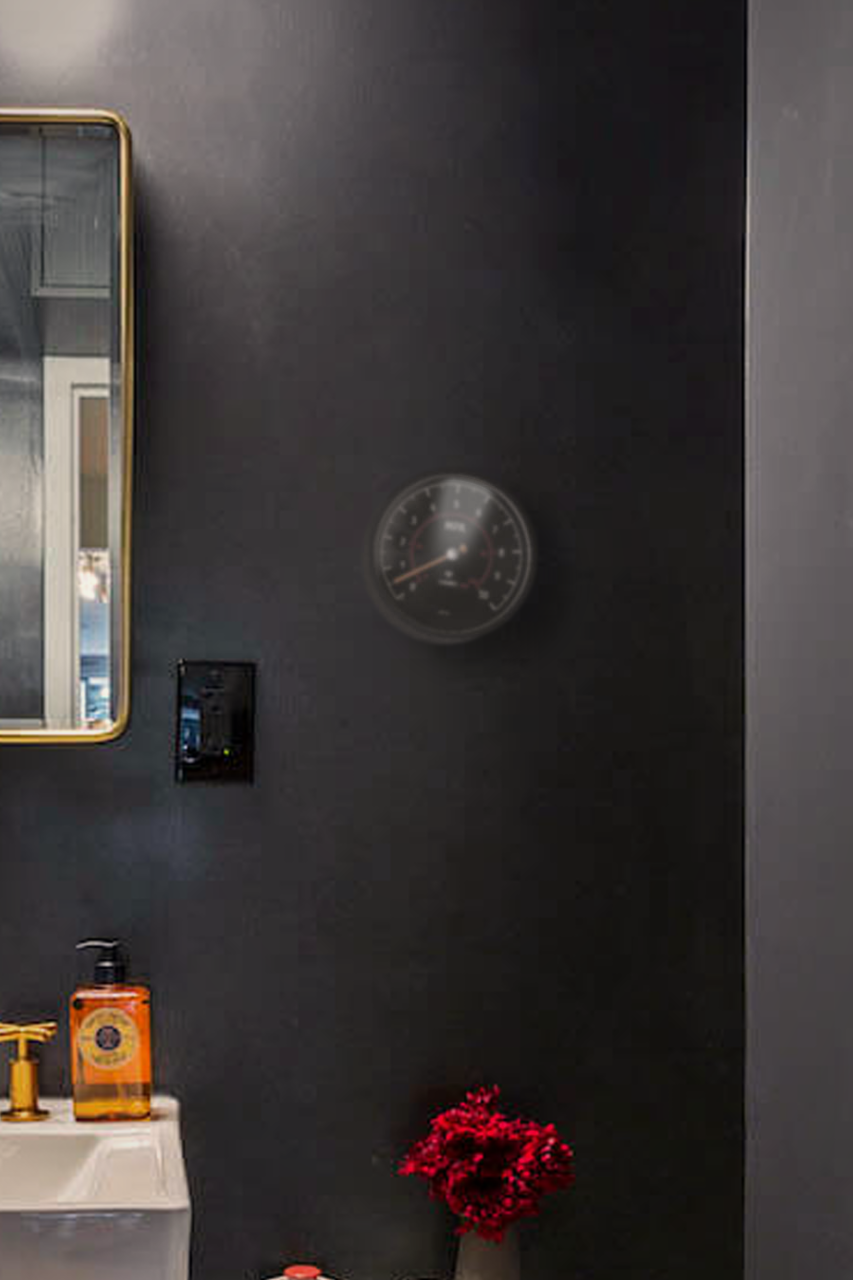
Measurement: 0.5 MPa
